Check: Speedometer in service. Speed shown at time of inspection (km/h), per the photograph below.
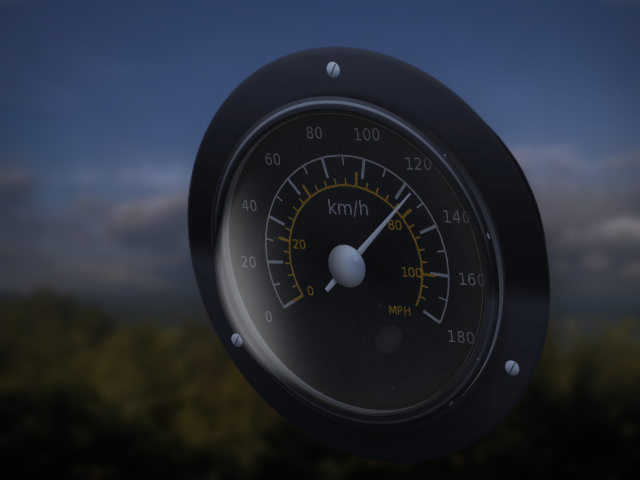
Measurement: 125 km/h
